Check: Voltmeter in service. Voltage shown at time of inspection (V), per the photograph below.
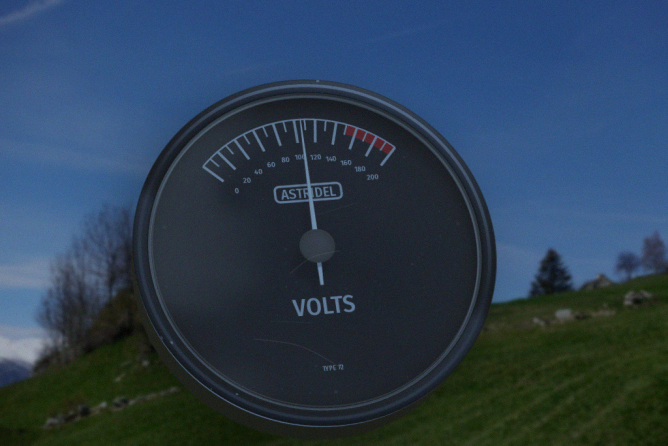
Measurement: 105 V
